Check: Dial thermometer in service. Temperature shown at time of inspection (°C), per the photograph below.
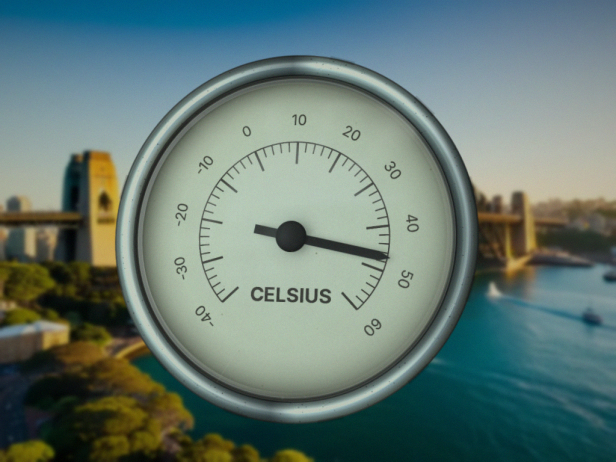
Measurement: 47 °C
